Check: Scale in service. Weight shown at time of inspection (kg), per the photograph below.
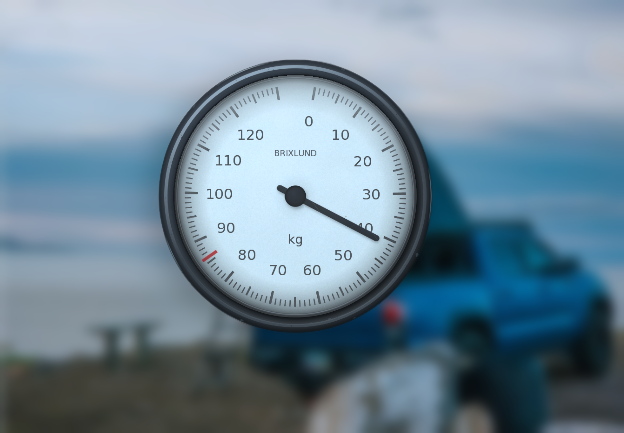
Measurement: 41 kg
